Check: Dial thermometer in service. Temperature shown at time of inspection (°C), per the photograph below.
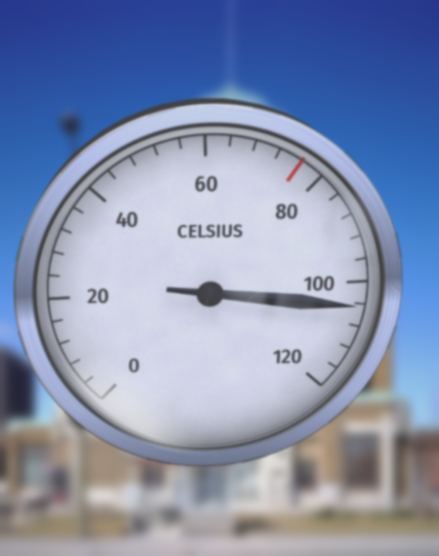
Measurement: 104 °C
